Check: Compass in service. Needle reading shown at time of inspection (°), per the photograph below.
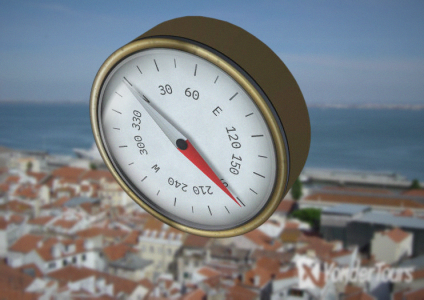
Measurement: 180 °
